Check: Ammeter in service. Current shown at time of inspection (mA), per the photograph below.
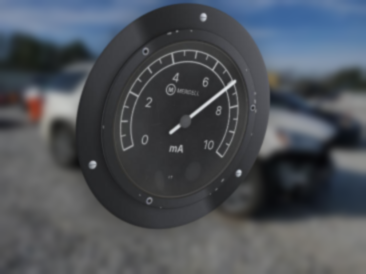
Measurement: 7 mA
